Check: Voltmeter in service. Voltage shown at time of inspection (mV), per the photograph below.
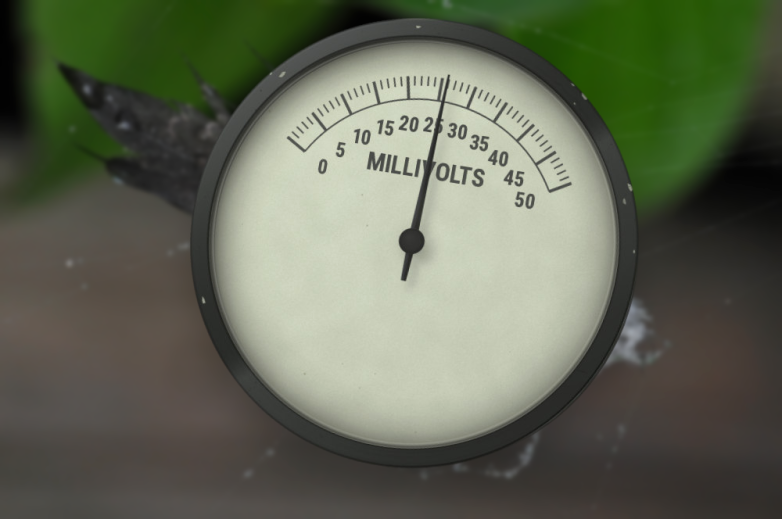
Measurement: 26 mV
